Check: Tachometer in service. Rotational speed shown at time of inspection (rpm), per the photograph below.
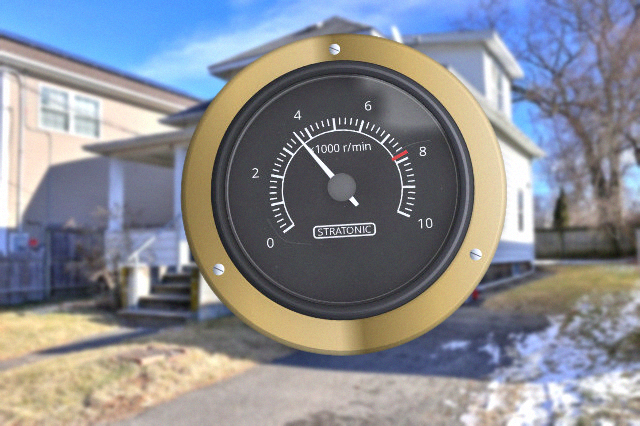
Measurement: 3600 rpm
